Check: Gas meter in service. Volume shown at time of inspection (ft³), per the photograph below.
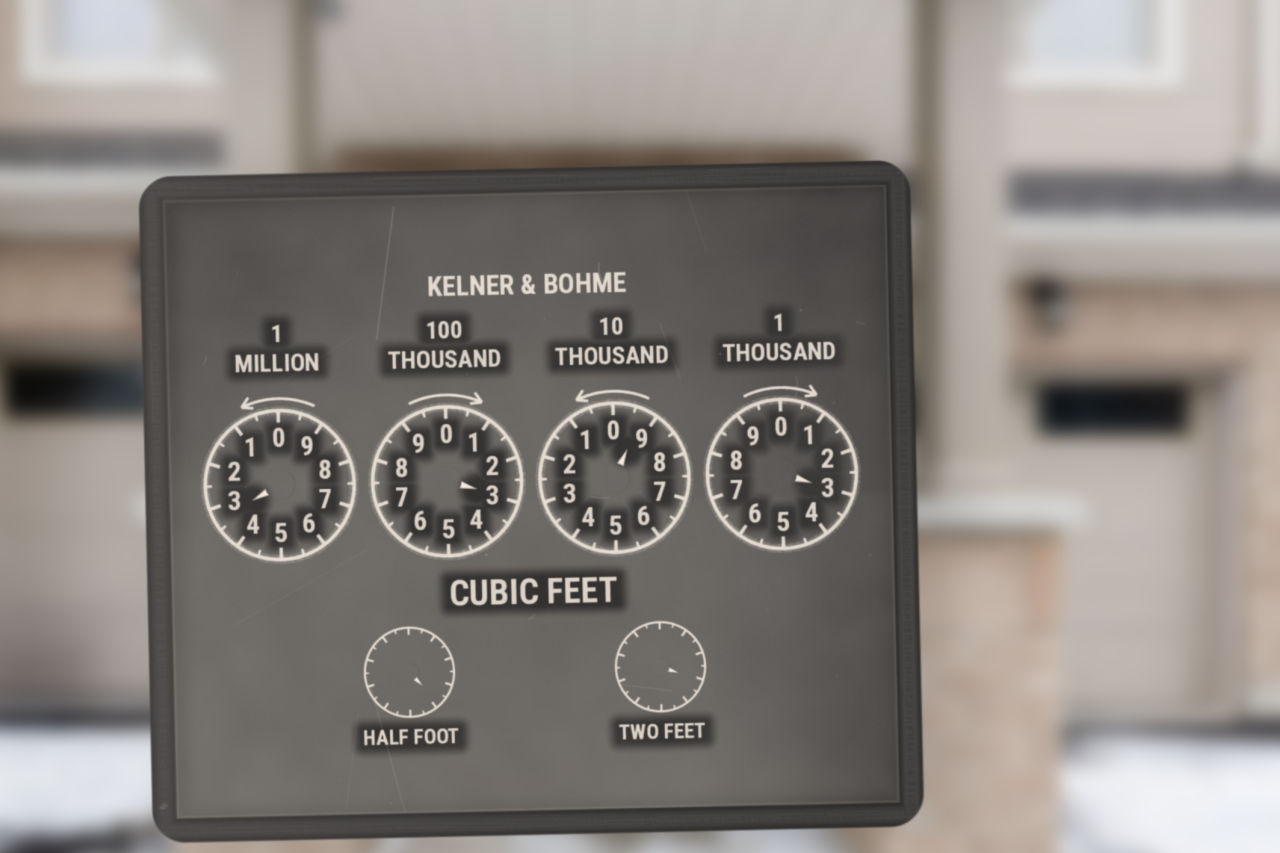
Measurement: 329300 ft³
